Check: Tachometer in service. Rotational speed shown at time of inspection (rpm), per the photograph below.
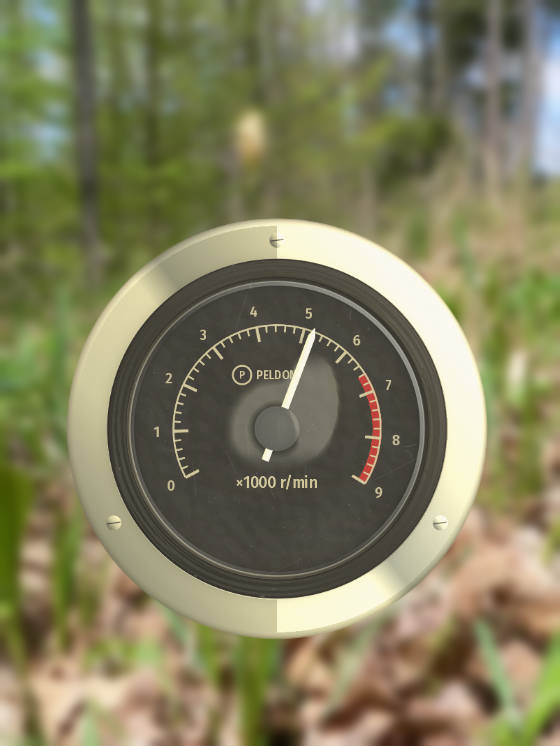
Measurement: 5200 rpm
